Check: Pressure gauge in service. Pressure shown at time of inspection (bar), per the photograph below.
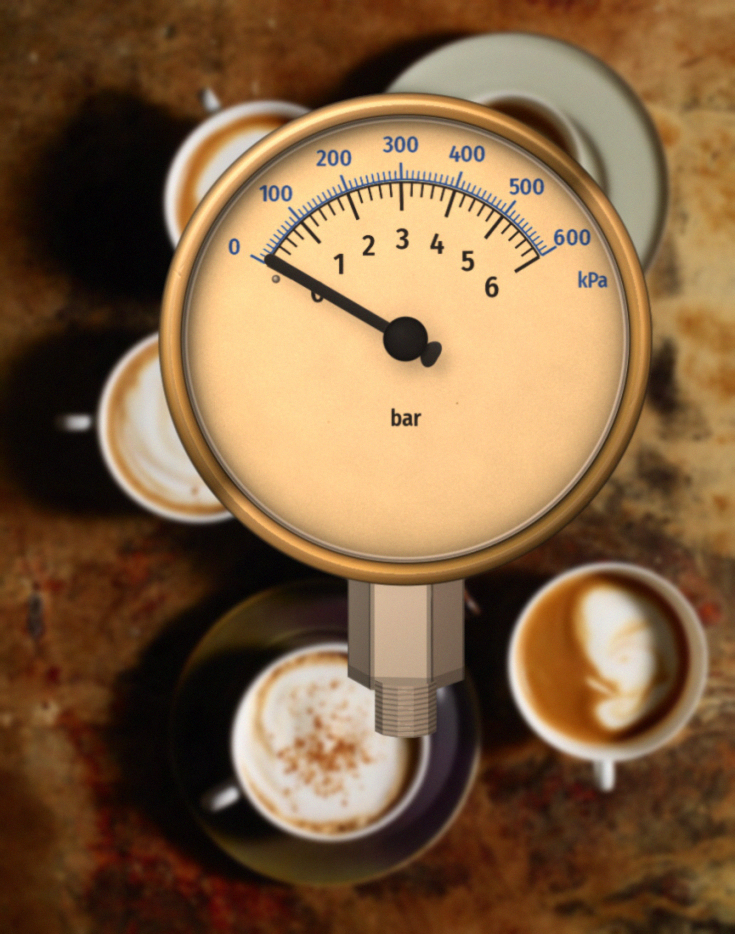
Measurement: 0.1 bar
